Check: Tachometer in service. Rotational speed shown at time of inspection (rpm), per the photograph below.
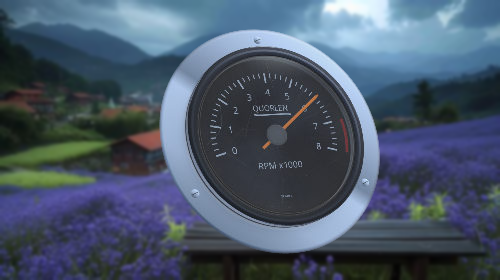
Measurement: 6000 rpm
